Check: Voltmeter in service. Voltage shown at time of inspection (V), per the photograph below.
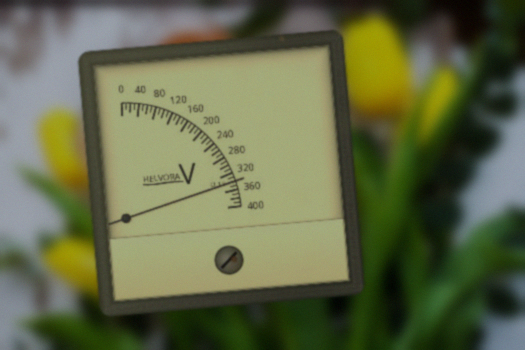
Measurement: 340 V
